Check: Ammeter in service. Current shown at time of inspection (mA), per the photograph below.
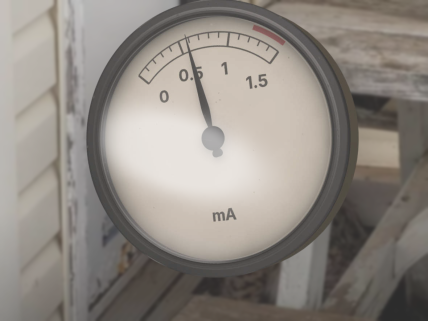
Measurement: 0.6 mA
